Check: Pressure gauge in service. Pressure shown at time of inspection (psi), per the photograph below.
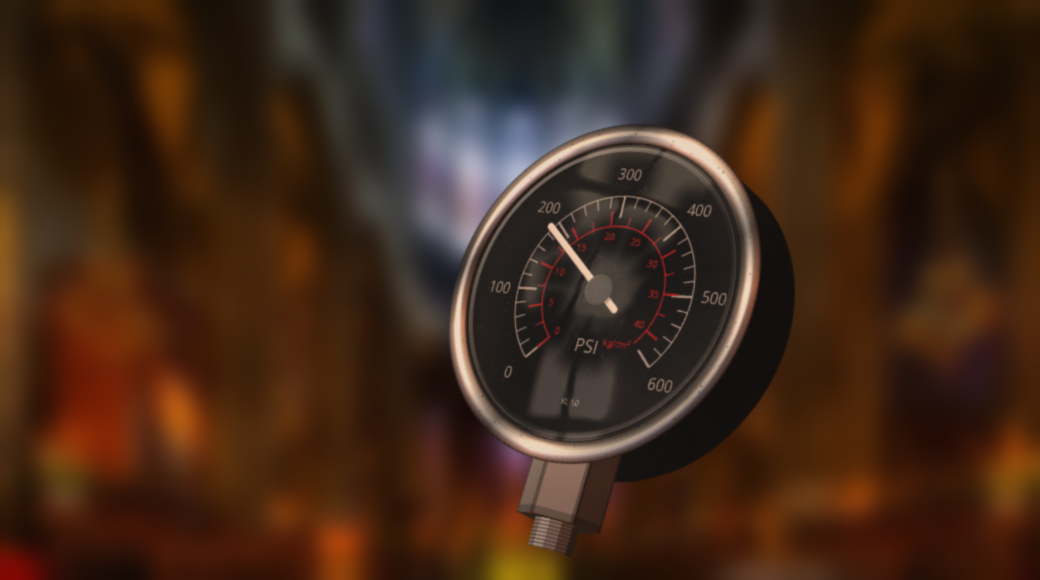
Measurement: 190 psi
